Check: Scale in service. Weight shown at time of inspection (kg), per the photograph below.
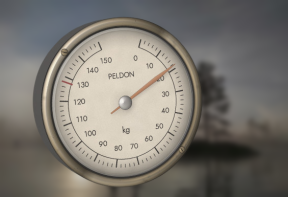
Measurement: 18 kg
